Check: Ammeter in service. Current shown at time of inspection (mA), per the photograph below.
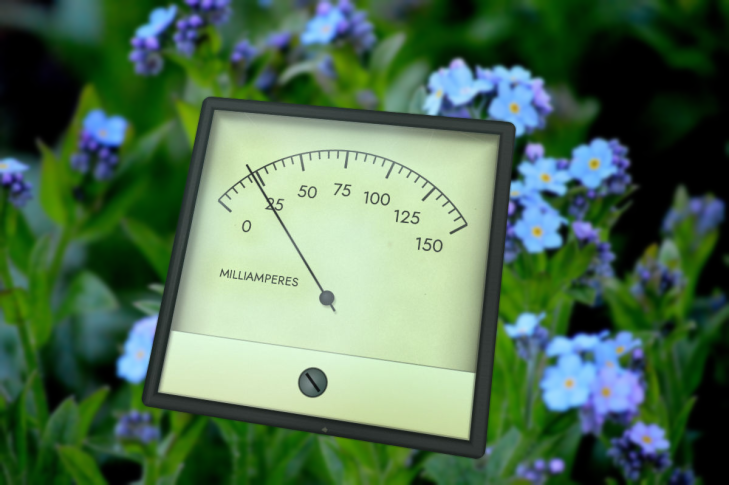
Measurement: 22.5 mA
